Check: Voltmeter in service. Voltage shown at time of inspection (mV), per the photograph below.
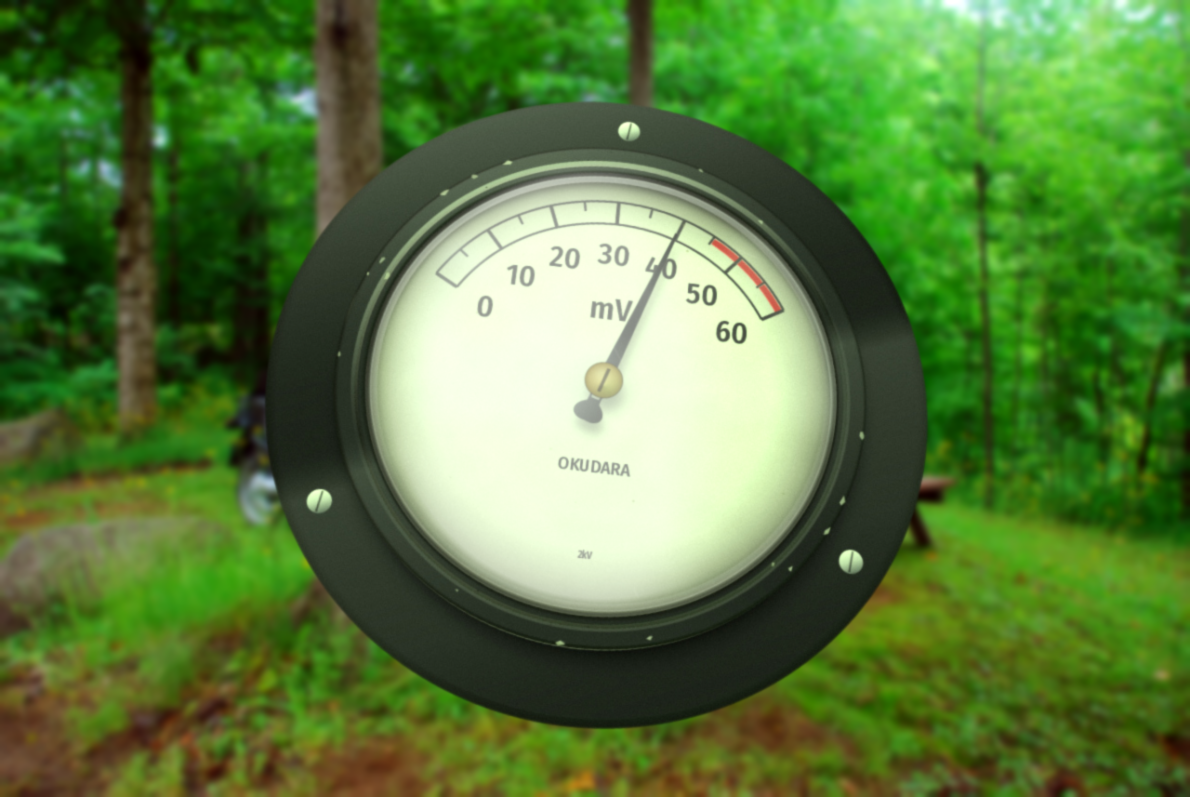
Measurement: 40 mV
